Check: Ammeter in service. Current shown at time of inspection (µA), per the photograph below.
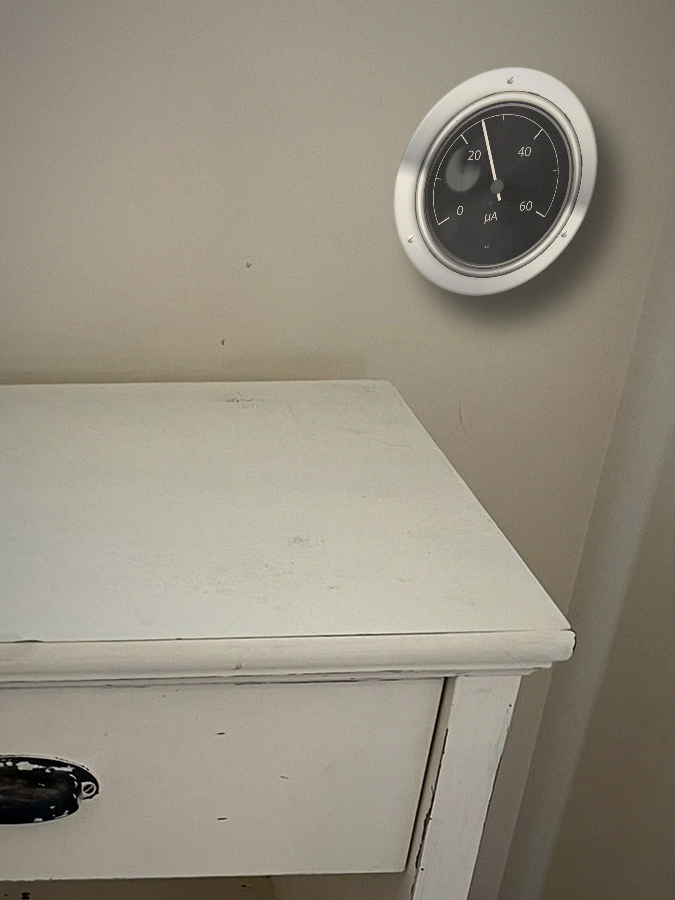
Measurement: 25 µA
